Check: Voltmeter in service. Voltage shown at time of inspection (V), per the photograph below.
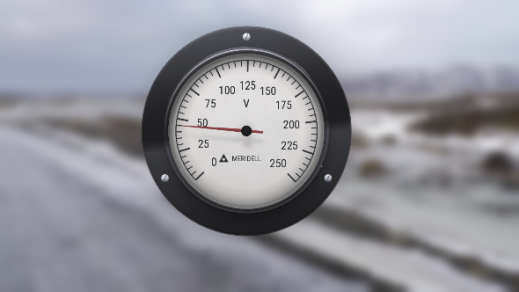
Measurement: 45 V
